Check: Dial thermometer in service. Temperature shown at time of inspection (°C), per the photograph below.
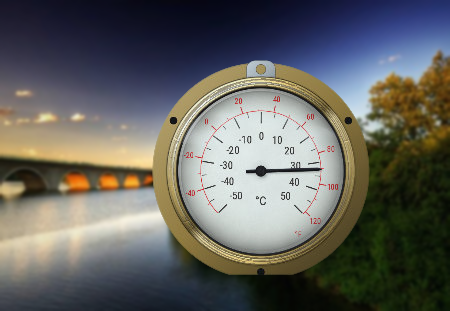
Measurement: 32.5 °C
